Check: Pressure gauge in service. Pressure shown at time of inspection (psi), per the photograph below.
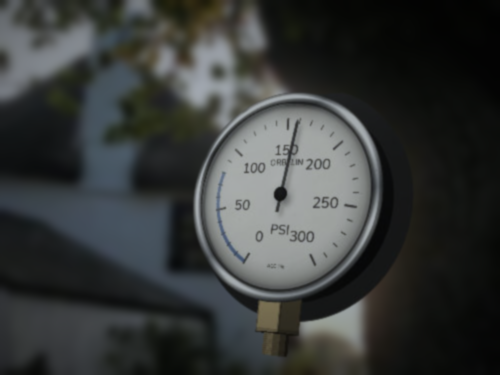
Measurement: 160 psi
